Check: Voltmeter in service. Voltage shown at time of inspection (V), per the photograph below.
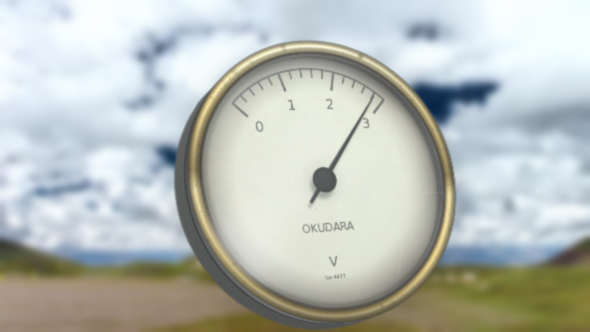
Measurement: 2.8 V
